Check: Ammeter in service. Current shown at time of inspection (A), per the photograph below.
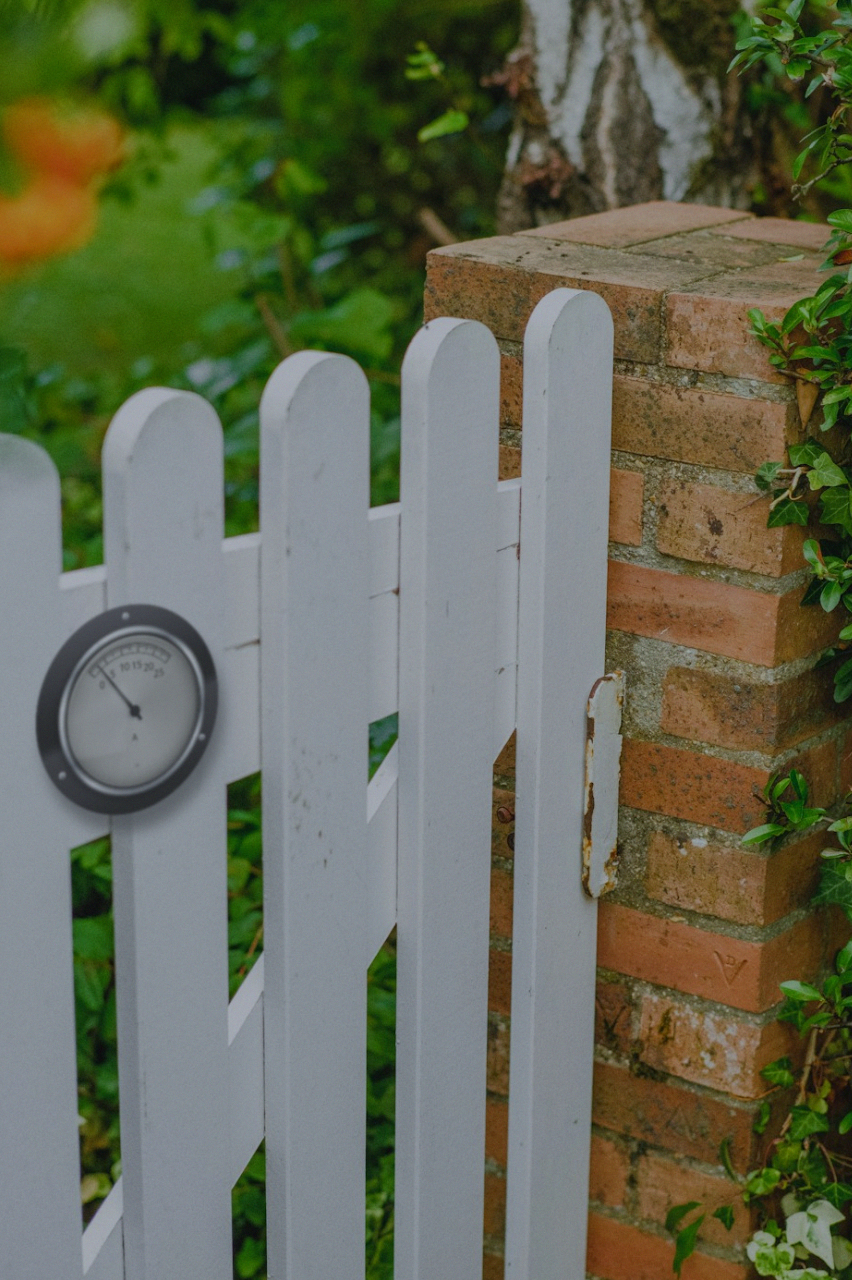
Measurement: 2.5 A
